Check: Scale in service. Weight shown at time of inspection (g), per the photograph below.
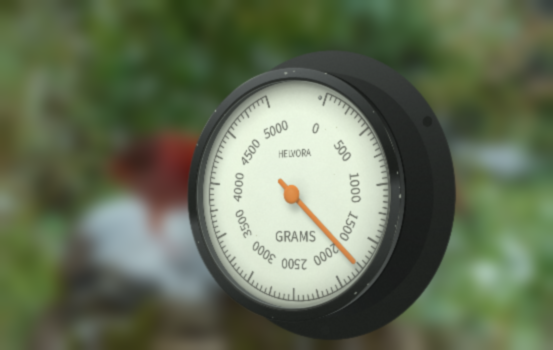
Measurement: 1750 g
